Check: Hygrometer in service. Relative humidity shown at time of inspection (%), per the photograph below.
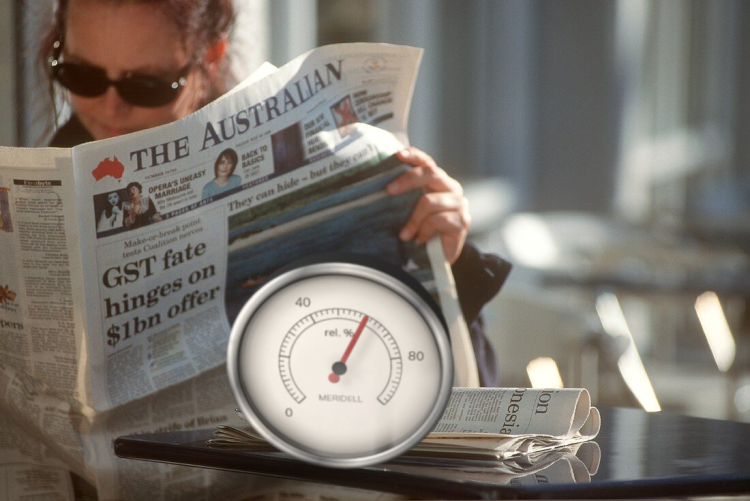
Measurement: 60 %
